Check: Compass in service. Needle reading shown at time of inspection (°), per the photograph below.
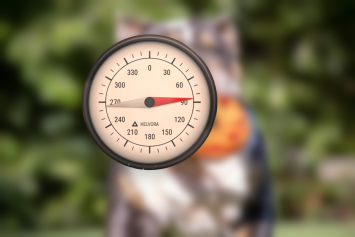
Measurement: 85 °
